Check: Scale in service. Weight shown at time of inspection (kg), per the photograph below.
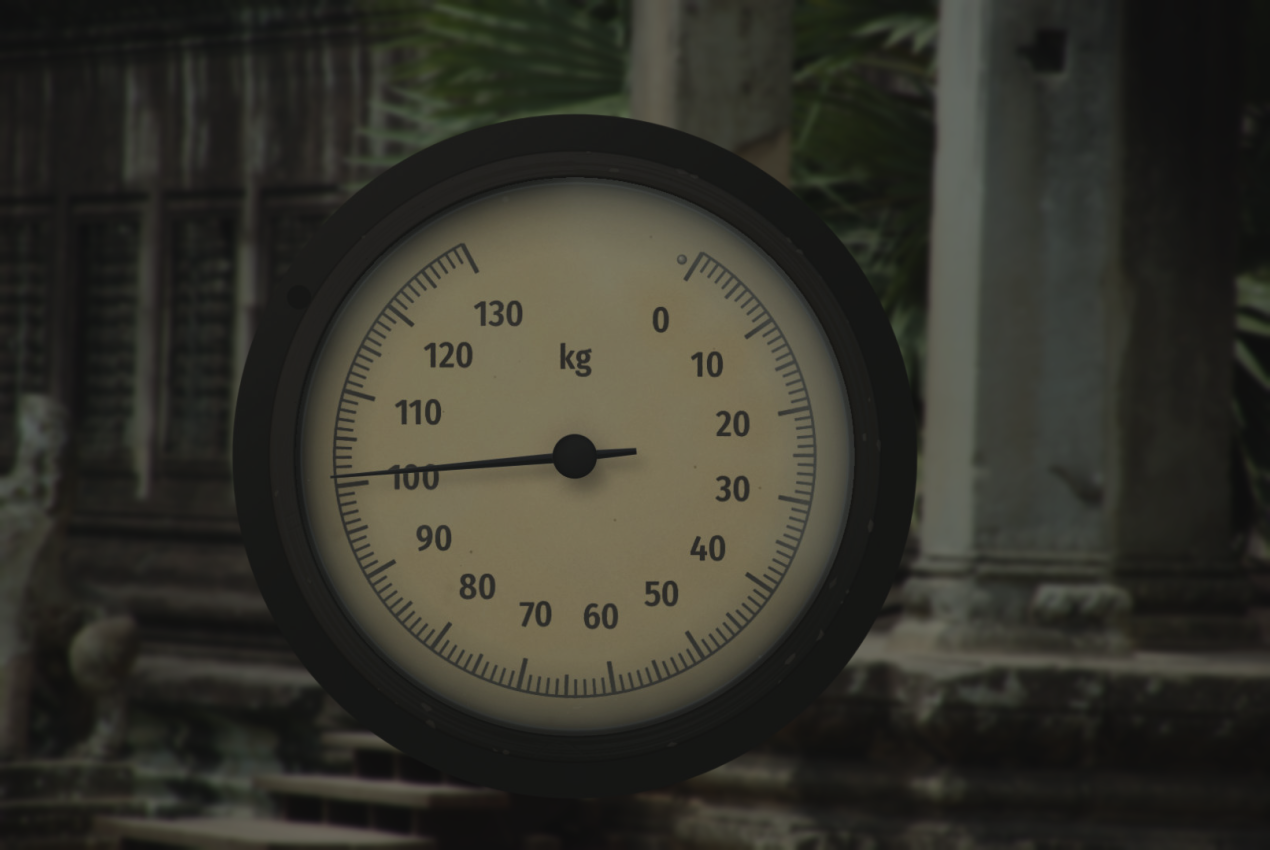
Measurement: 101 kg
